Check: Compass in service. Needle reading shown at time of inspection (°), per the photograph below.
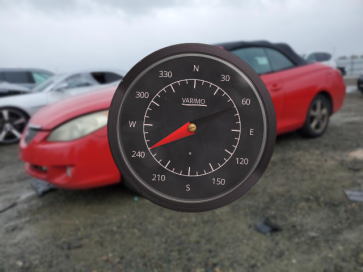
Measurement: 240 °
